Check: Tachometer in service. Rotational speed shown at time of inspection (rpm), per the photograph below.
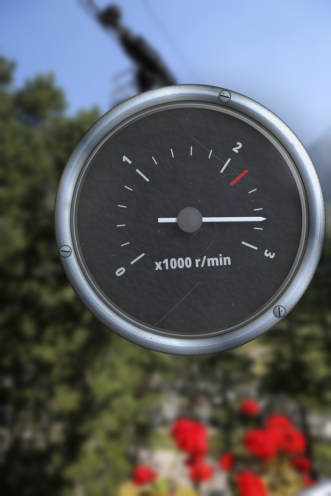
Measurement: 2700 rpm
